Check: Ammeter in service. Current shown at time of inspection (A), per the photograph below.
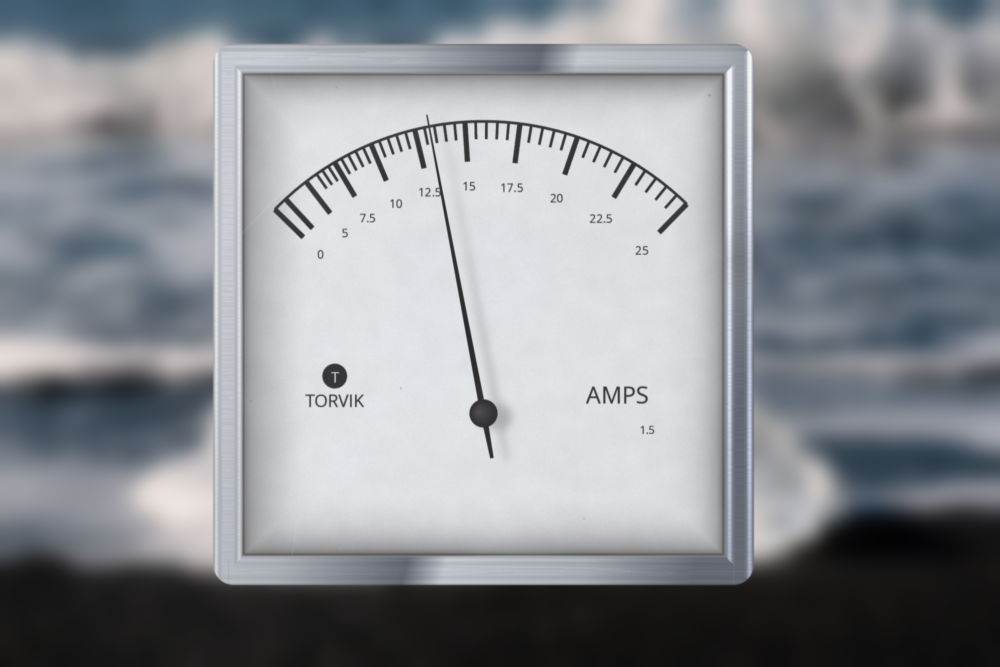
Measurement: 13.25 A
